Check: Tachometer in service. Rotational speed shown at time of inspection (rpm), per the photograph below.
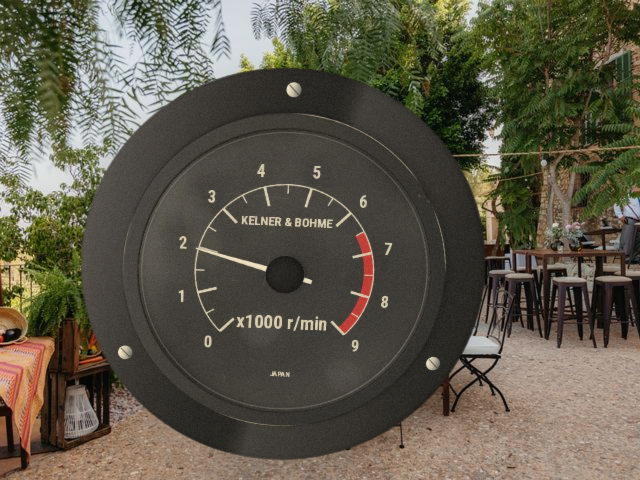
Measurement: 2000 rpm
